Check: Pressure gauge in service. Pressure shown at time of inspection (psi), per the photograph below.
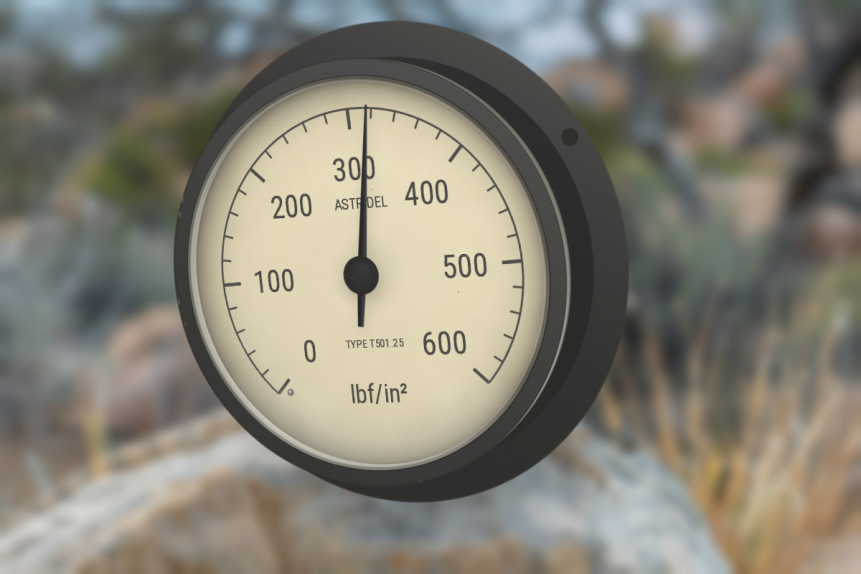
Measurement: 320 psi
